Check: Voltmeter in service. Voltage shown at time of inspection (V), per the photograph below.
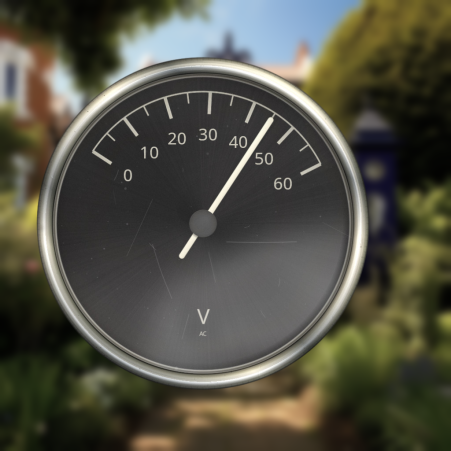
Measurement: 45 V
